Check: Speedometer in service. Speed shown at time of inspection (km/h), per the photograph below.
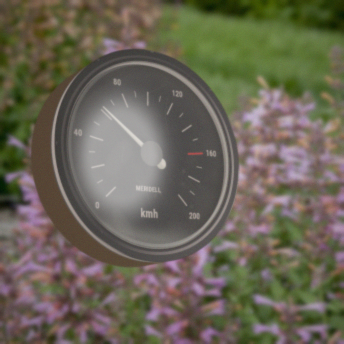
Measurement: 60 km/h
